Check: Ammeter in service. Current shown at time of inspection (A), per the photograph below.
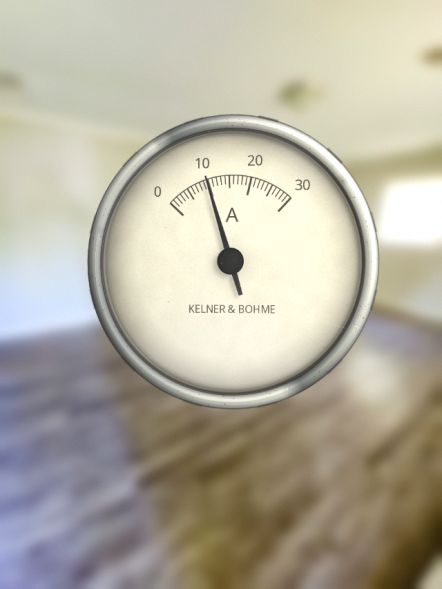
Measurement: 10 A
